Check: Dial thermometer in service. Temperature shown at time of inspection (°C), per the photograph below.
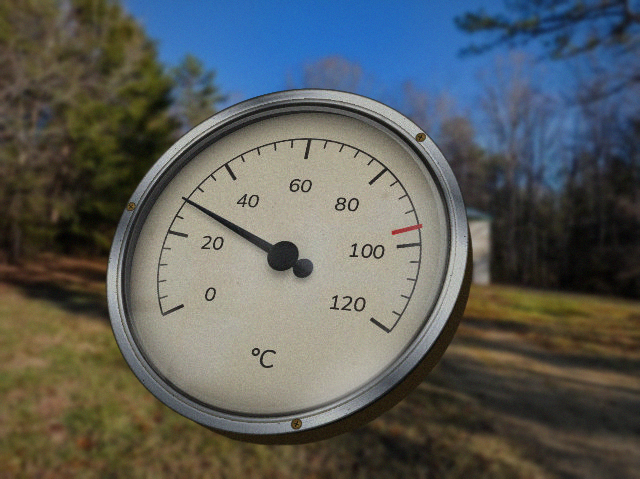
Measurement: 28 °C
